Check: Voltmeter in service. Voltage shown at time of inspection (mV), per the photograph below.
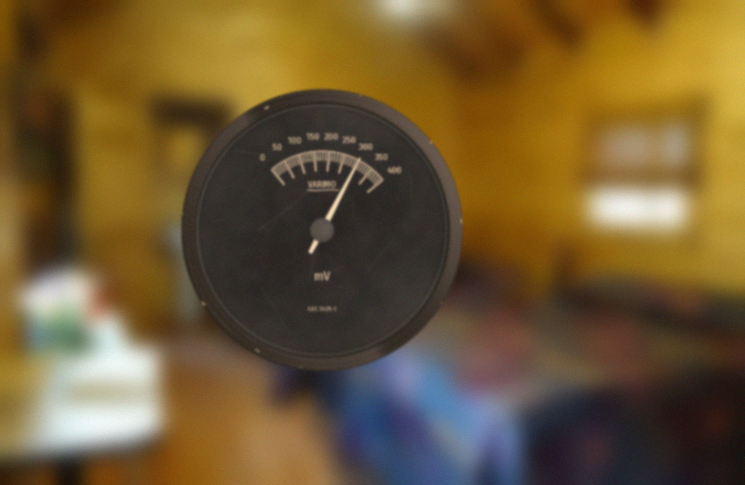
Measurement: 300 mV
